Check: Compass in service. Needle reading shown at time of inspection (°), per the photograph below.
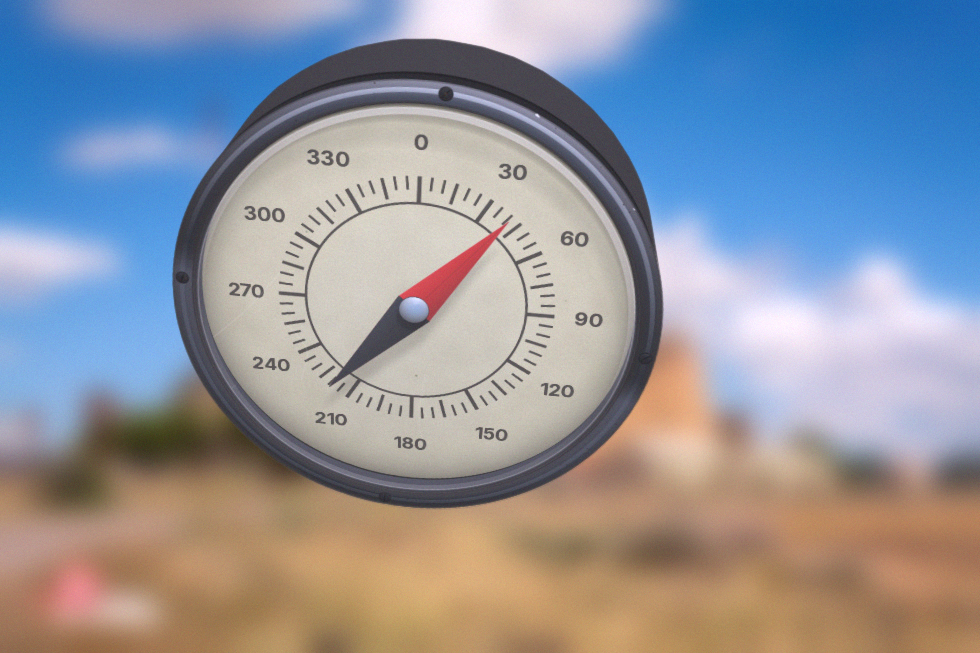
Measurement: 40 °
